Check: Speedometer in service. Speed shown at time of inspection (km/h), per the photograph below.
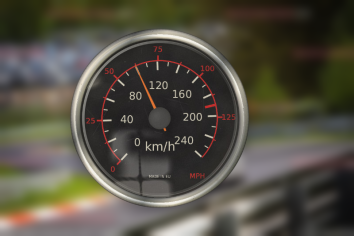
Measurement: 100 km/h
